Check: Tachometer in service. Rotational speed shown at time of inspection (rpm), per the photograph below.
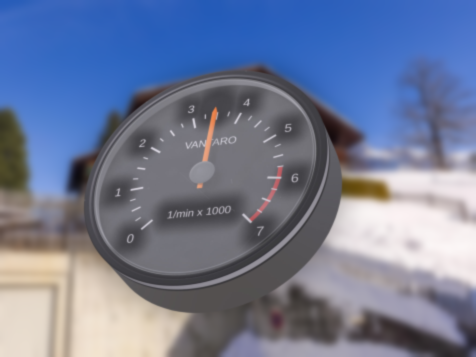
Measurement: 3500 rpm
